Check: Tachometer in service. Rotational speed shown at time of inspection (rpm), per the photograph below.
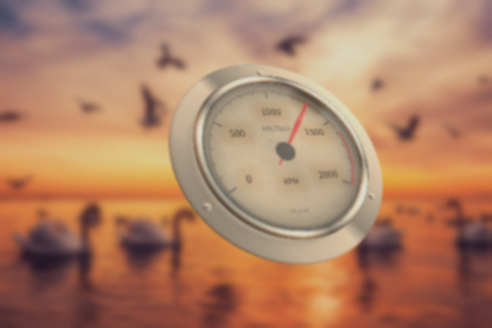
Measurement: 1300 rpm
